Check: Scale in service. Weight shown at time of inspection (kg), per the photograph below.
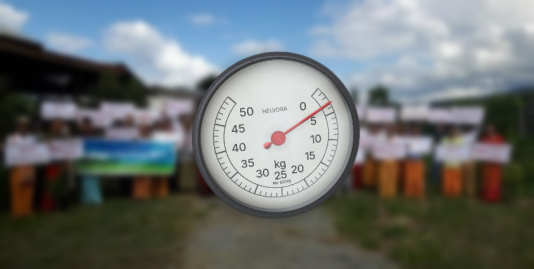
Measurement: 3 kg
